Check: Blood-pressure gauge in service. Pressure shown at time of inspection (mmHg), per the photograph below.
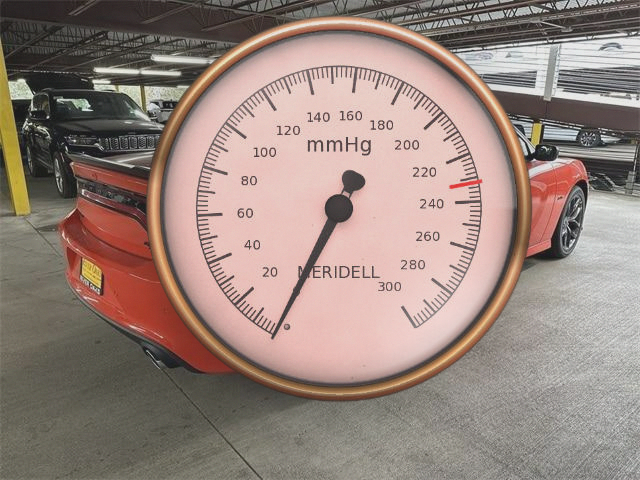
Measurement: 0 mmHg
